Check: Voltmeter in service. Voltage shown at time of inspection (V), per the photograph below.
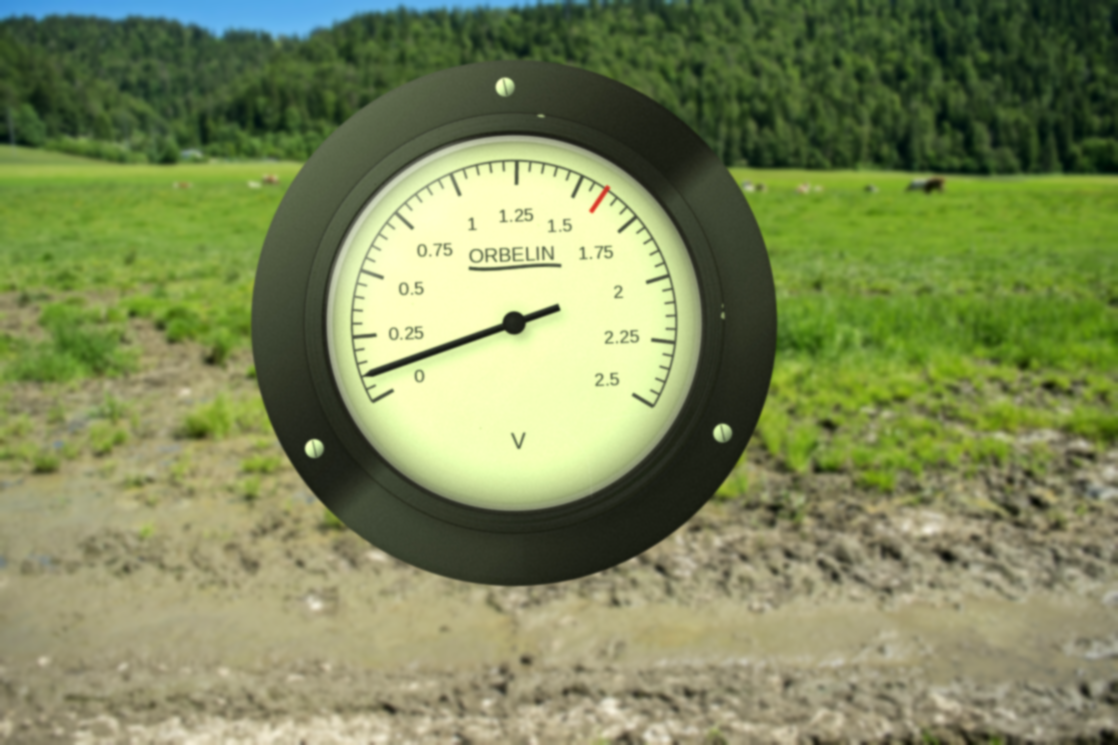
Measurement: 0.1 V
